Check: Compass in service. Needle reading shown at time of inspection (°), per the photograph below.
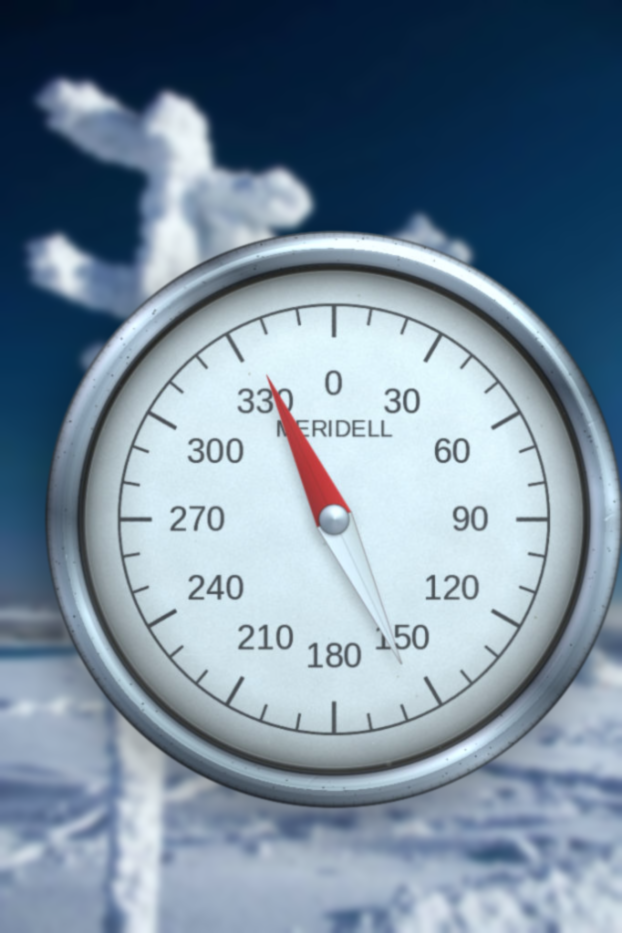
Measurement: 335 °
